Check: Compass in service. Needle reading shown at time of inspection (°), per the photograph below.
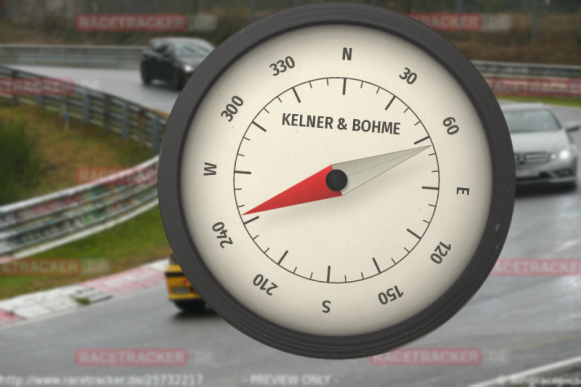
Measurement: 245 °
